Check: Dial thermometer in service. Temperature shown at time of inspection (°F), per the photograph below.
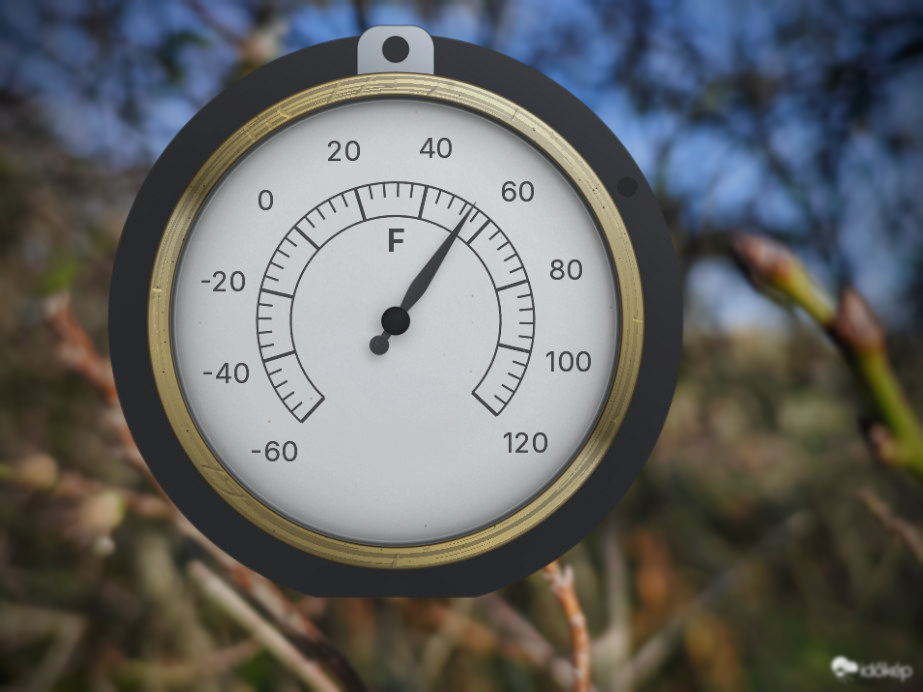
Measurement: 54 °F
